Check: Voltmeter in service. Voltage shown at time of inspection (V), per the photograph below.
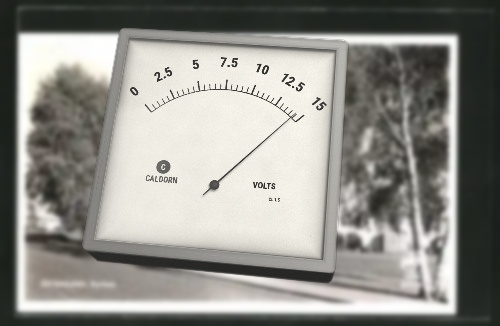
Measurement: 14.5 V
